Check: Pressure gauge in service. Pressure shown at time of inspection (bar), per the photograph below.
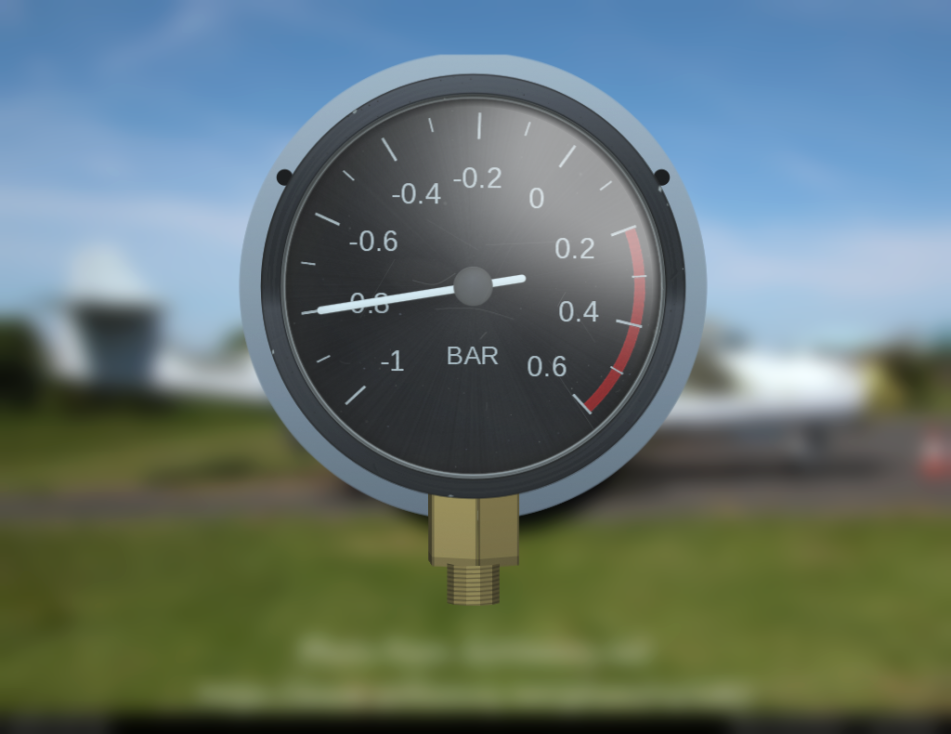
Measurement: -0.8 bar
